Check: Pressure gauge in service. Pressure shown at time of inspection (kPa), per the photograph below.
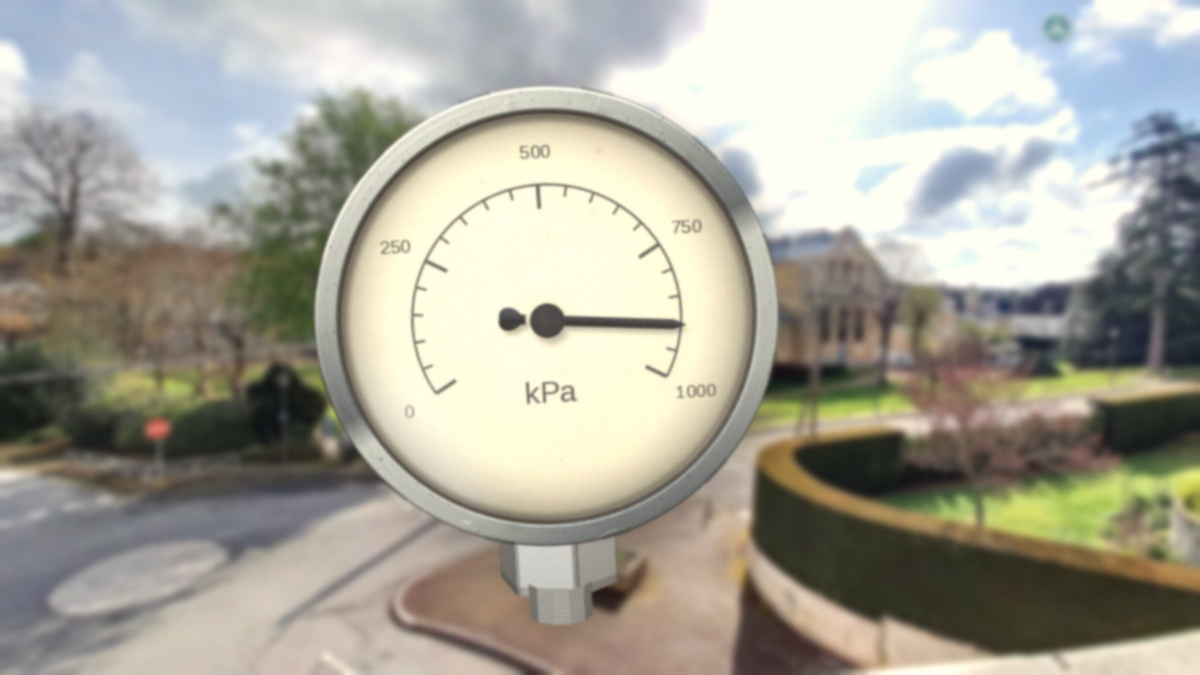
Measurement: 900 kPa
